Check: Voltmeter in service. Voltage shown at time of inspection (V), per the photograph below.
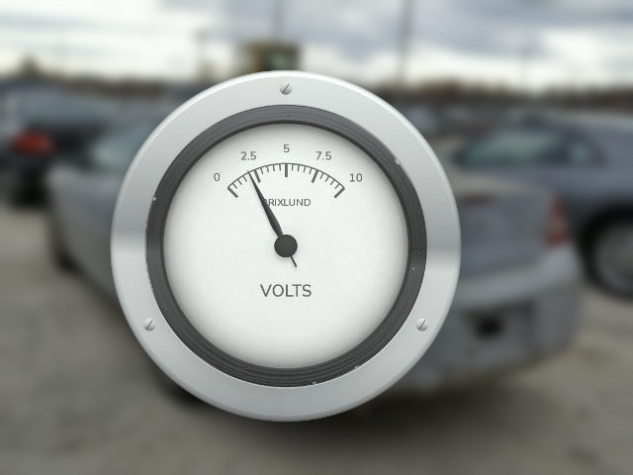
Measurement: 2 V
